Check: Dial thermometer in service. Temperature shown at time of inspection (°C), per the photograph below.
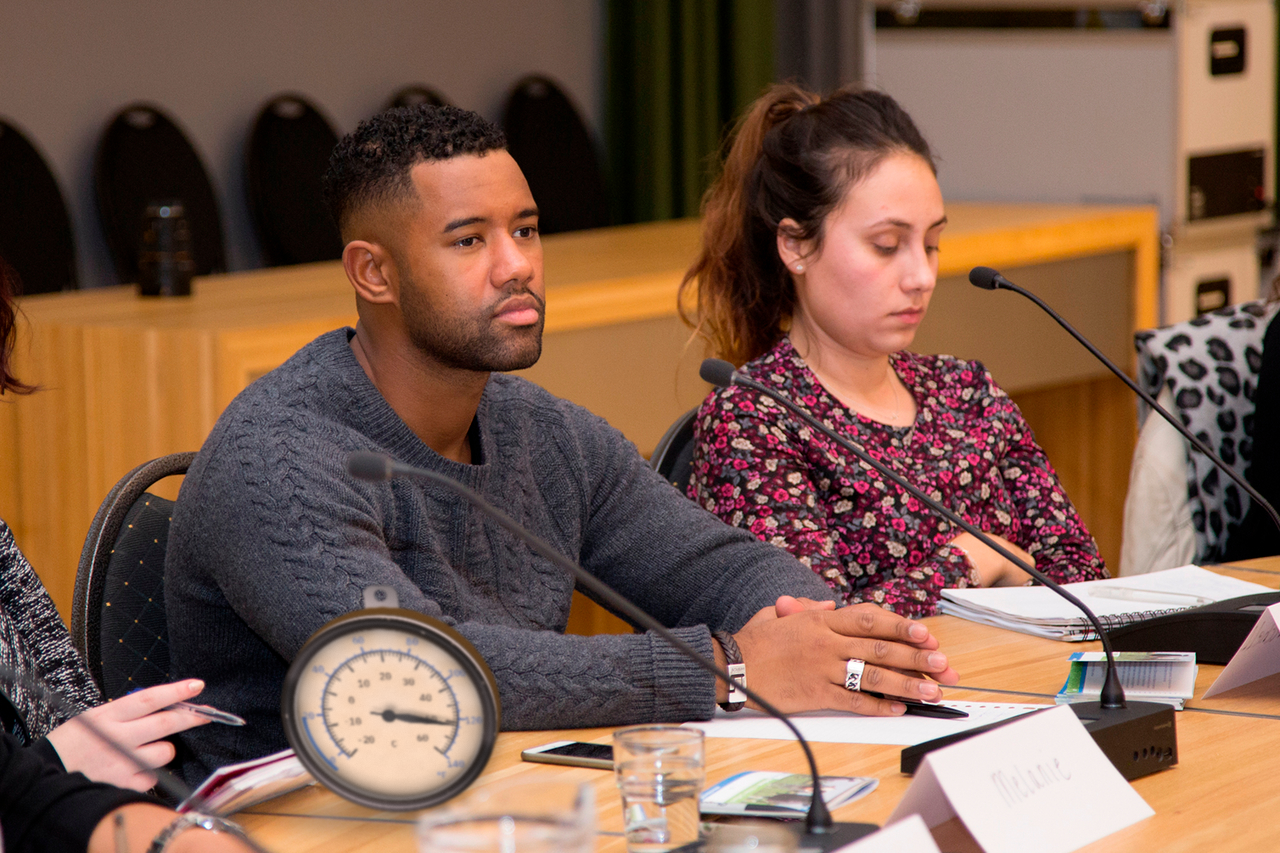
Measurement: 50 °C
